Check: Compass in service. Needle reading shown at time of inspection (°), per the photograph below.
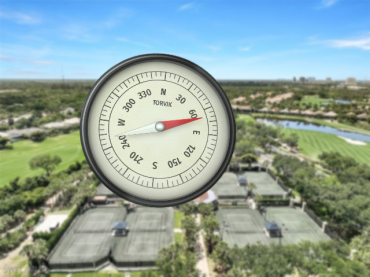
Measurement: 70 °
